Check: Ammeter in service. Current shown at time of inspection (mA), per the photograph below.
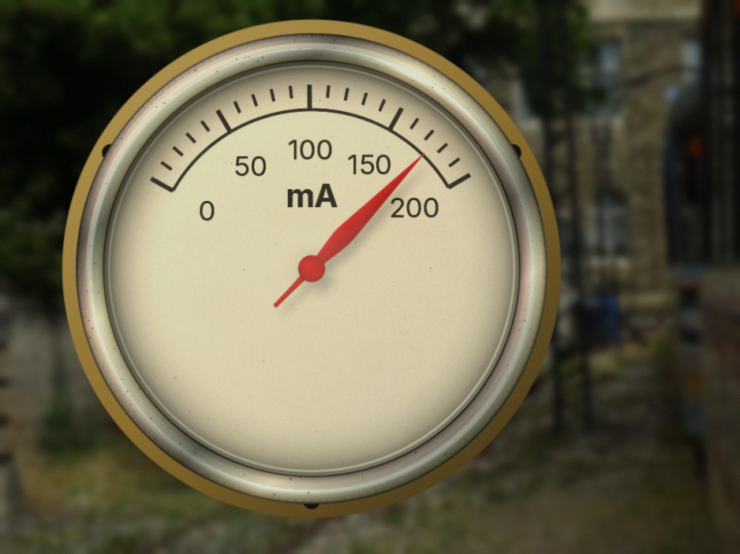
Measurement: 175 mA
